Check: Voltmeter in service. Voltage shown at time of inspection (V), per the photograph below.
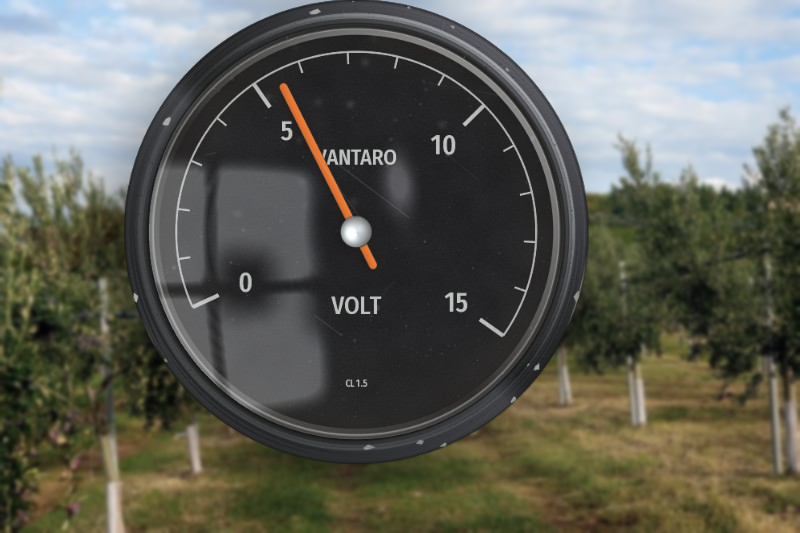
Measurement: 5.5 V
